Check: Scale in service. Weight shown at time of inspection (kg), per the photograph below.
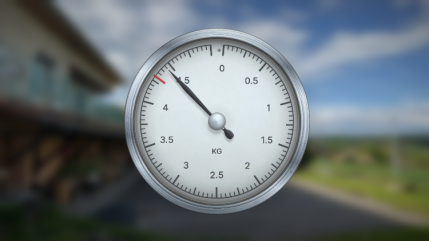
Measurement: 4.45 kg
